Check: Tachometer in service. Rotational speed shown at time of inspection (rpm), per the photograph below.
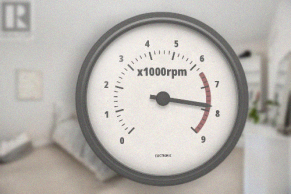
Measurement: 7800 rpm
